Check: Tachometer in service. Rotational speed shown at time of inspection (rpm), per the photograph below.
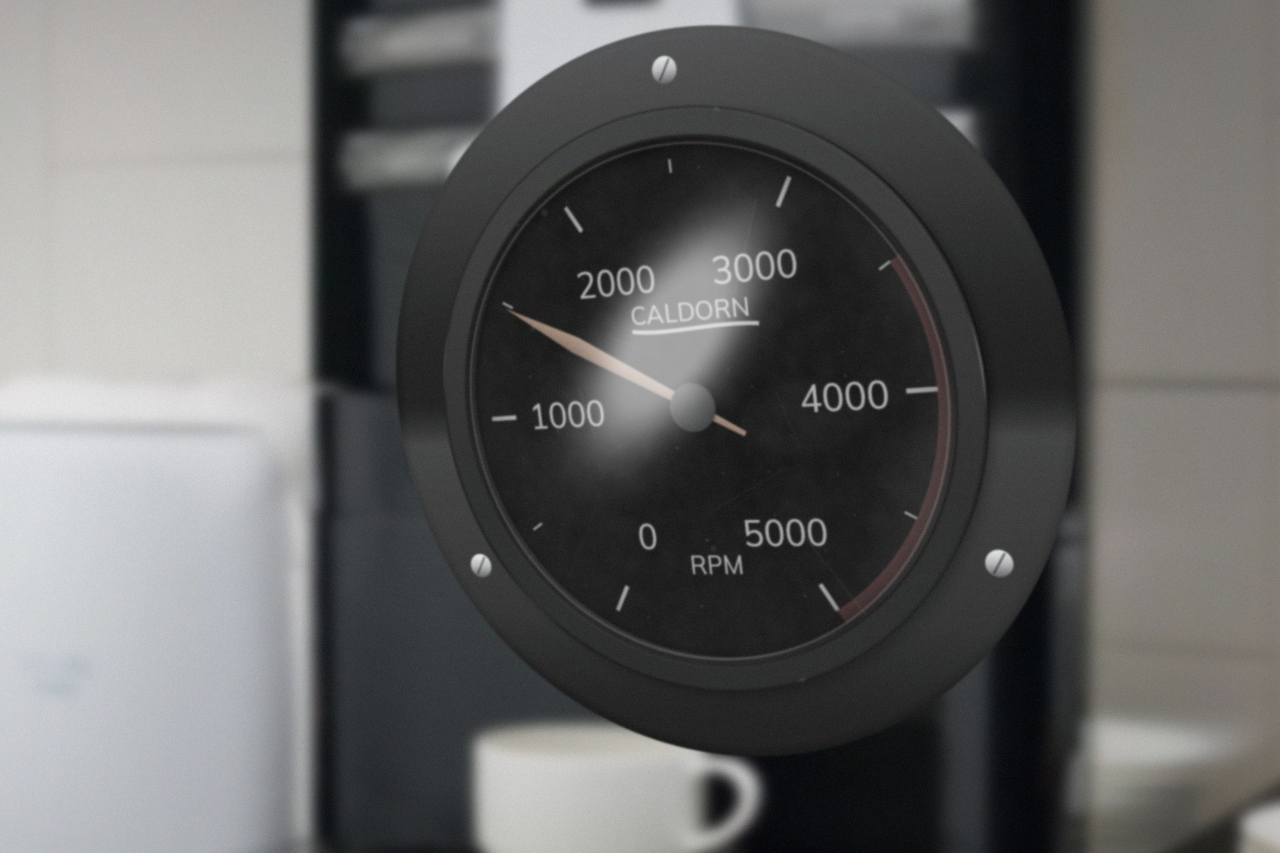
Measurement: 1500 rpm
